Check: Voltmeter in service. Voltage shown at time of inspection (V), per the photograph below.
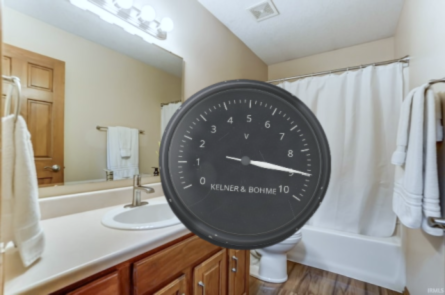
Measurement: 9 V
